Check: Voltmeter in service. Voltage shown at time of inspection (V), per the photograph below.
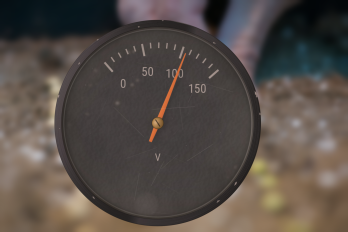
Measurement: 105 V
